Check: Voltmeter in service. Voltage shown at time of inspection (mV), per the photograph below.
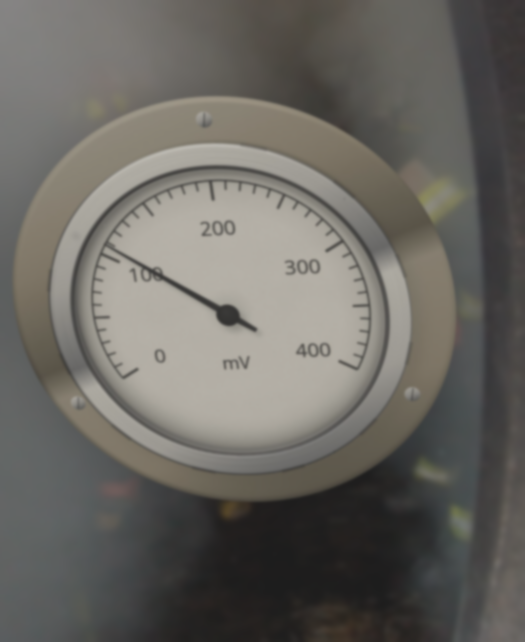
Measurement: 110 mV
